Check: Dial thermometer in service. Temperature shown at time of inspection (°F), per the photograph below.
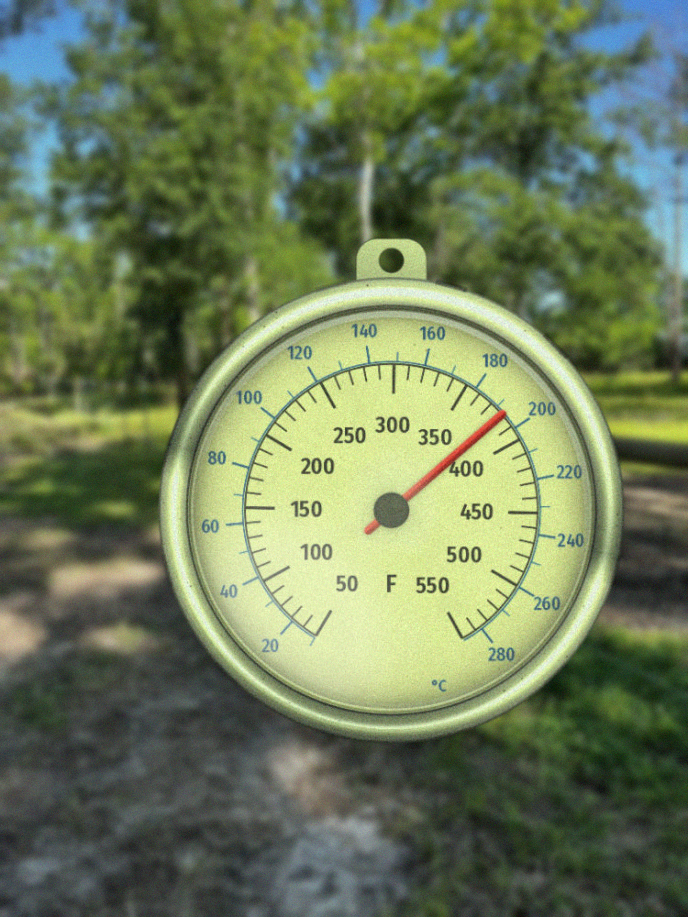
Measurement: 380 °F
